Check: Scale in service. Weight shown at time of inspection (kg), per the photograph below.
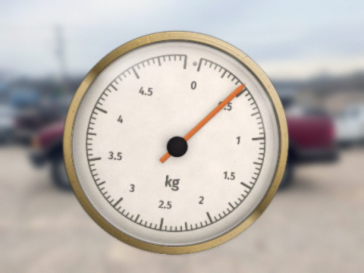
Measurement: 0.45 kg
